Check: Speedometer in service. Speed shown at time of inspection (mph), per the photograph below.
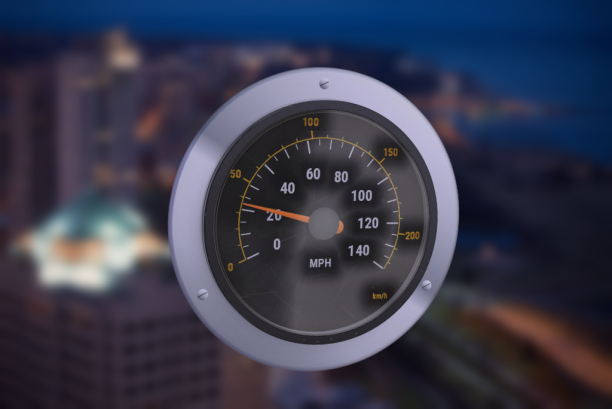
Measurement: 22.5 mph
